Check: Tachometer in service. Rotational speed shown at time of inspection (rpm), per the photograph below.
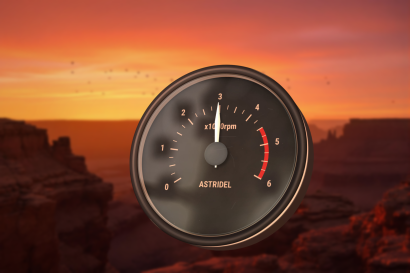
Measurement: 3000 rpm
